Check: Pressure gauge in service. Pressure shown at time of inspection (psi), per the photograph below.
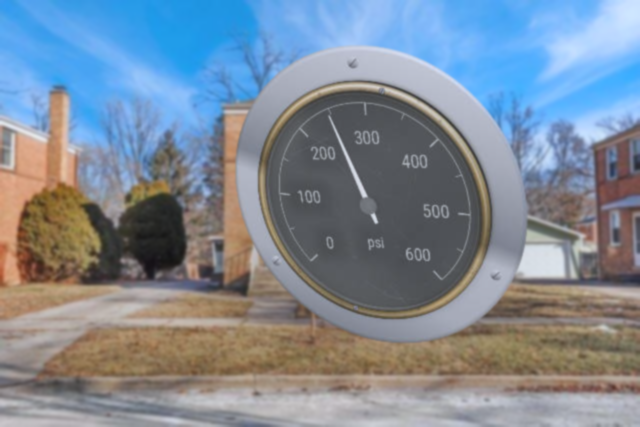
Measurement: 250 psi
